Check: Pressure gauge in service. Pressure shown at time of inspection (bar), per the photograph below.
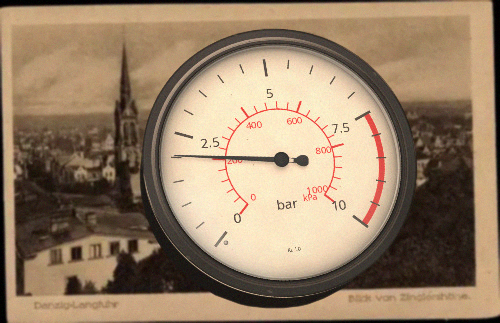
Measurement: 2 bar
